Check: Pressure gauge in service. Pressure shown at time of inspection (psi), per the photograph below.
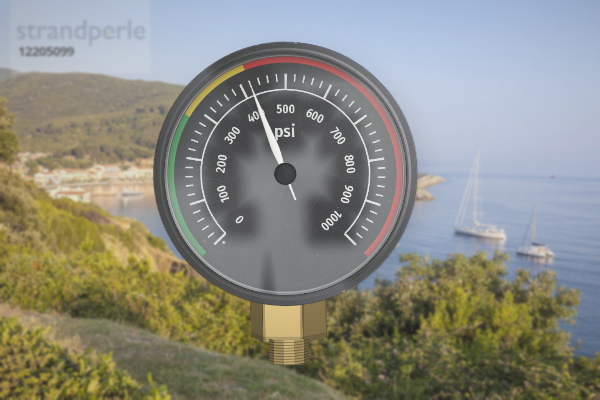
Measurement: 420 psi
